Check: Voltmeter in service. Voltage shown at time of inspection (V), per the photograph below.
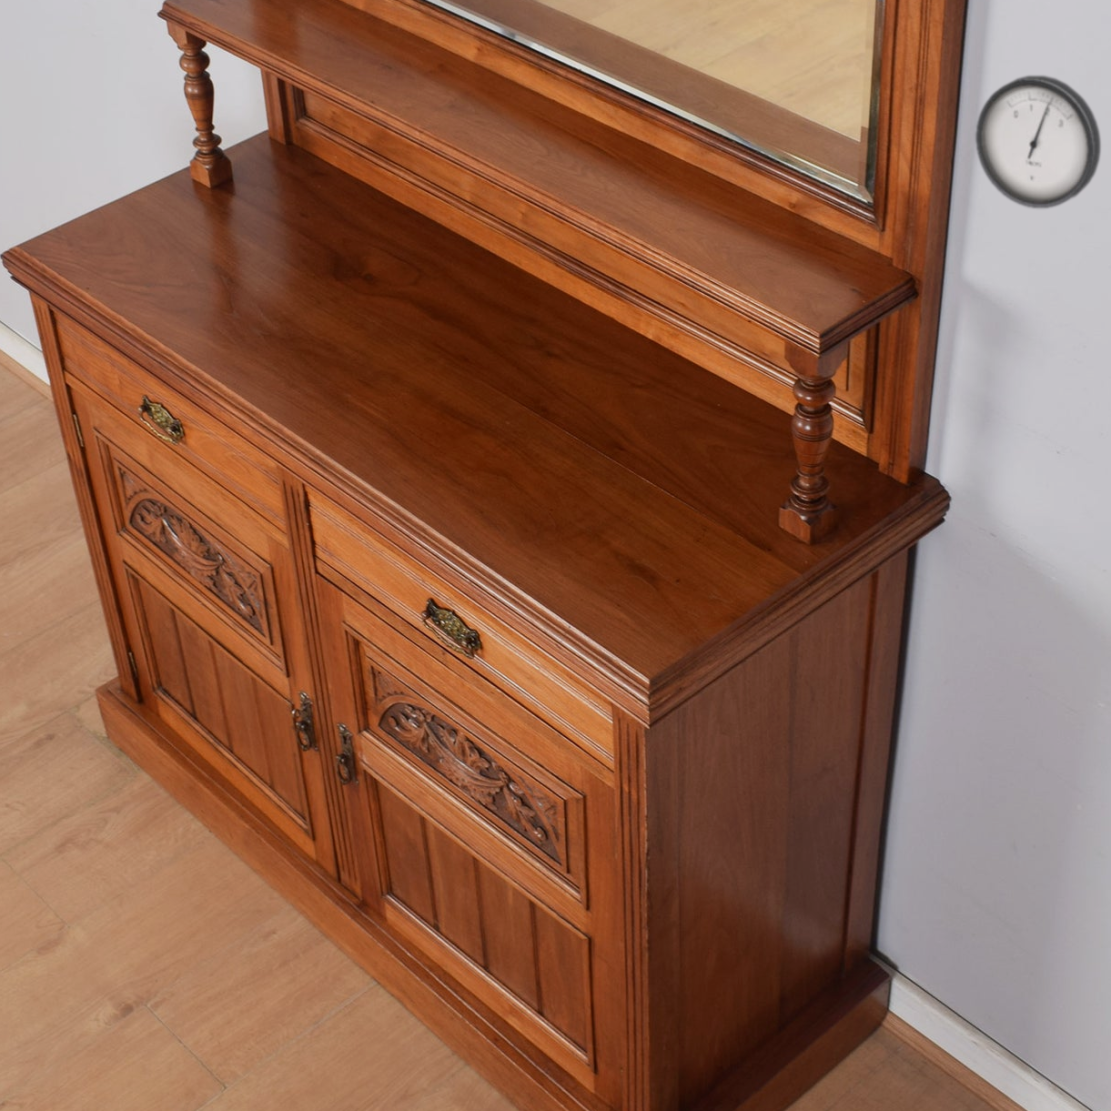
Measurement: 2 V
